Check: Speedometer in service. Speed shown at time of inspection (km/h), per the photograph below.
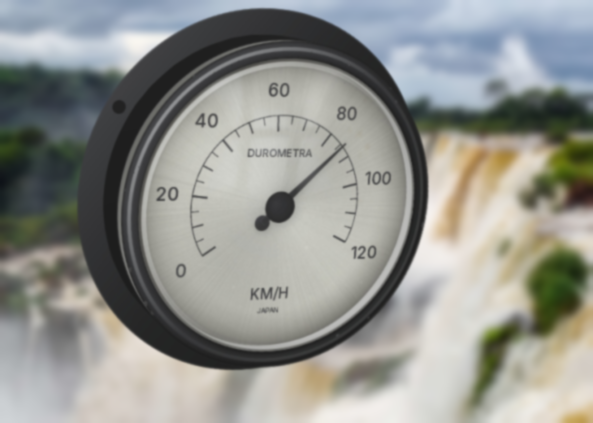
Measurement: 85 km/h
